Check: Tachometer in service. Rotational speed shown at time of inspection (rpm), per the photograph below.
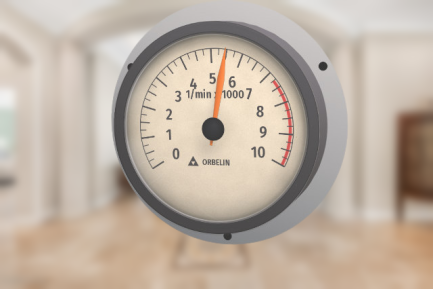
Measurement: 5500 rpm
